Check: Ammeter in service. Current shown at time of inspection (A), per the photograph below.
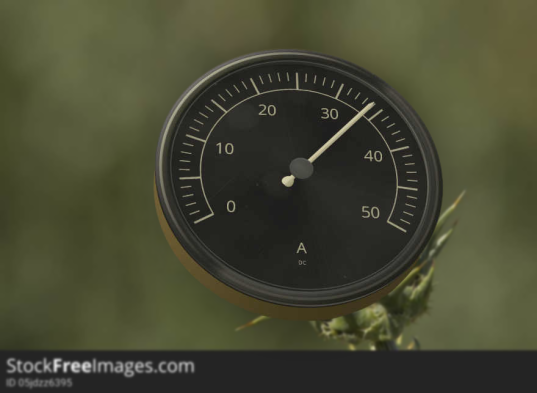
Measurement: 34 A
